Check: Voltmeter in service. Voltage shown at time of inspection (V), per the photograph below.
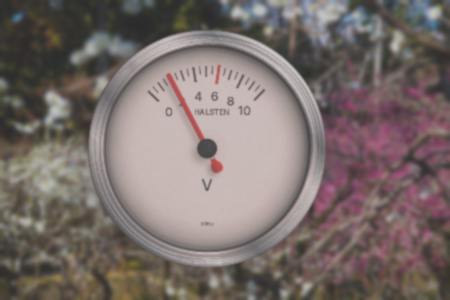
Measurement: 2 V
